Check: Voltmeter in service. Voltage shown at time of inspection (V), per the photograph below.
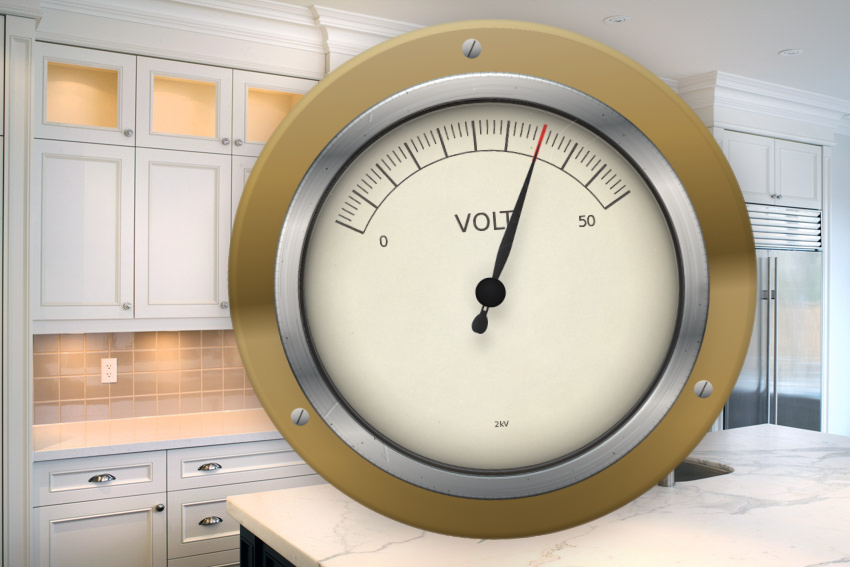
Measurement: 35 V
